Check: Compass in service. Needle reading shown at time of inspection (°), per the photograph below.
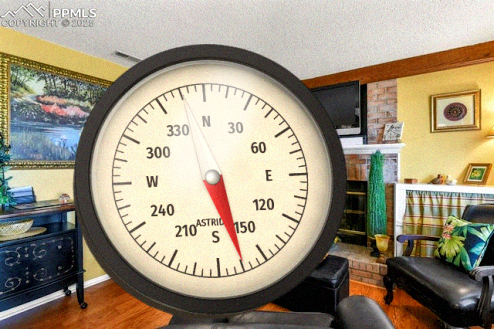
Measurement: 165 °
